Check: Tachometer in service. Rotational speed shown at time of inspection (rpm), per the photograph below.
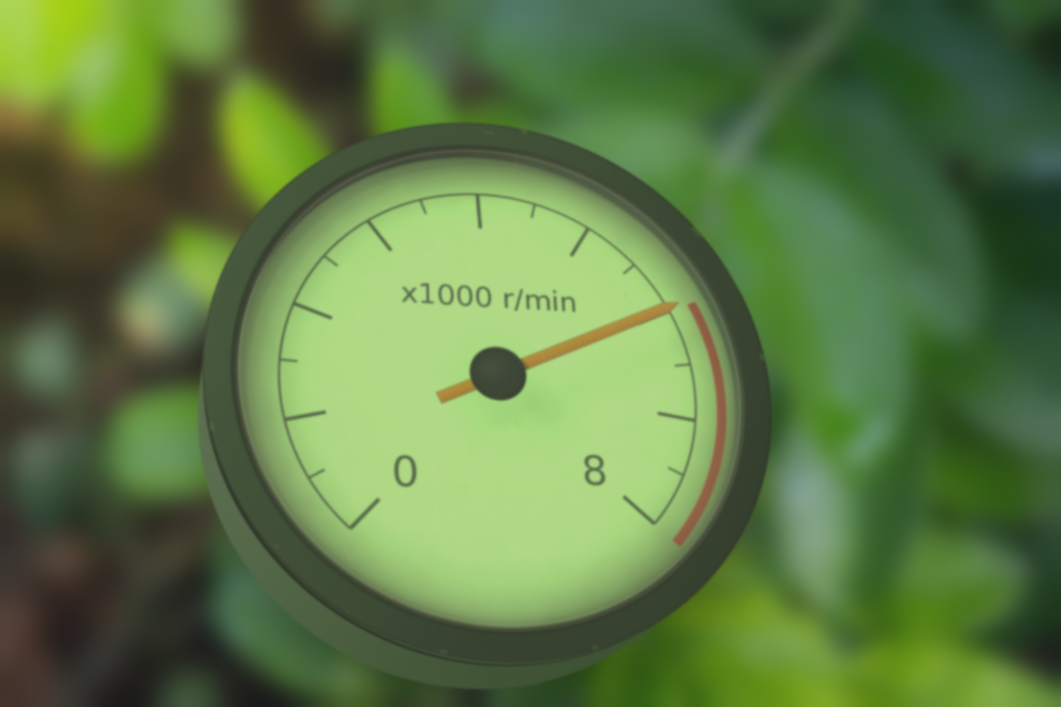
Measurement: 6000 rpm
